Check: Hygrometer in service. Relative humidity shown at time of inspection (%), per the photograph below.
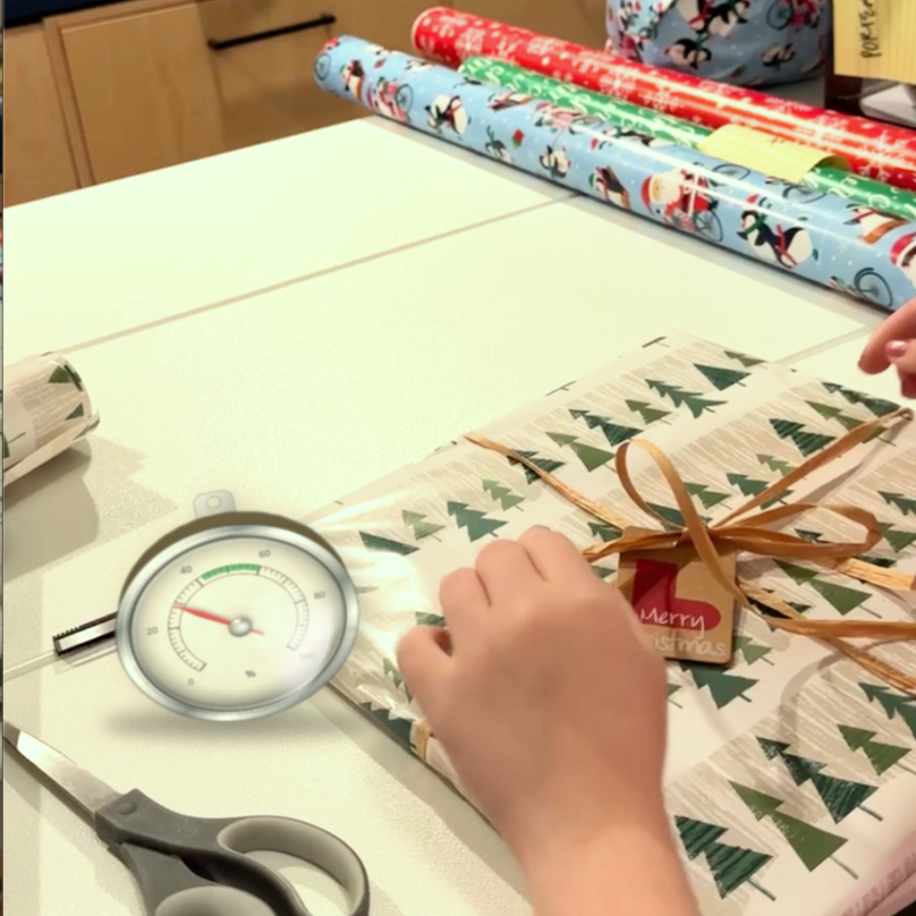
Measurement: 30 %
